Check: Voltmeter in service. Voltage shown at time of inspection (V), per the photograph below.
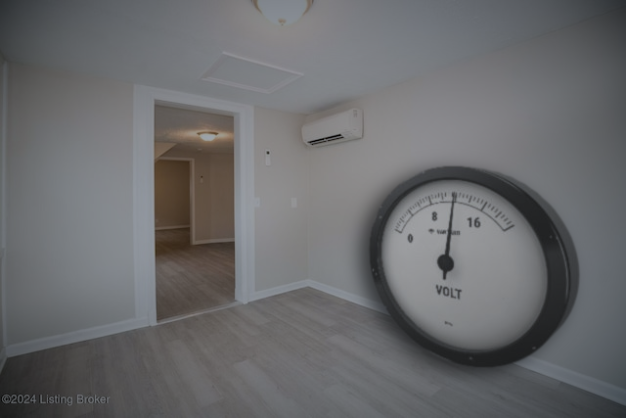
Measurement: 12 V
